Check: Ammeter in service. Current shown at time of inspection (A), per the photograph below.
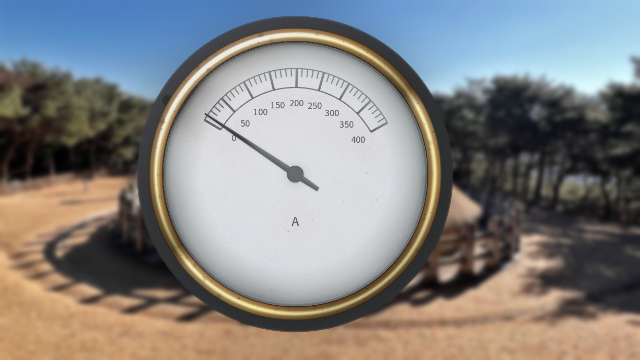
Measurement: 10 A
